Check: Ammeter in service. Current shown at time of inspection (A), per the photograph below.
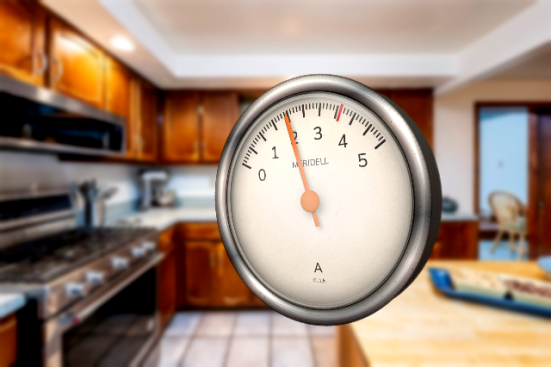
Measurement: 2 A
